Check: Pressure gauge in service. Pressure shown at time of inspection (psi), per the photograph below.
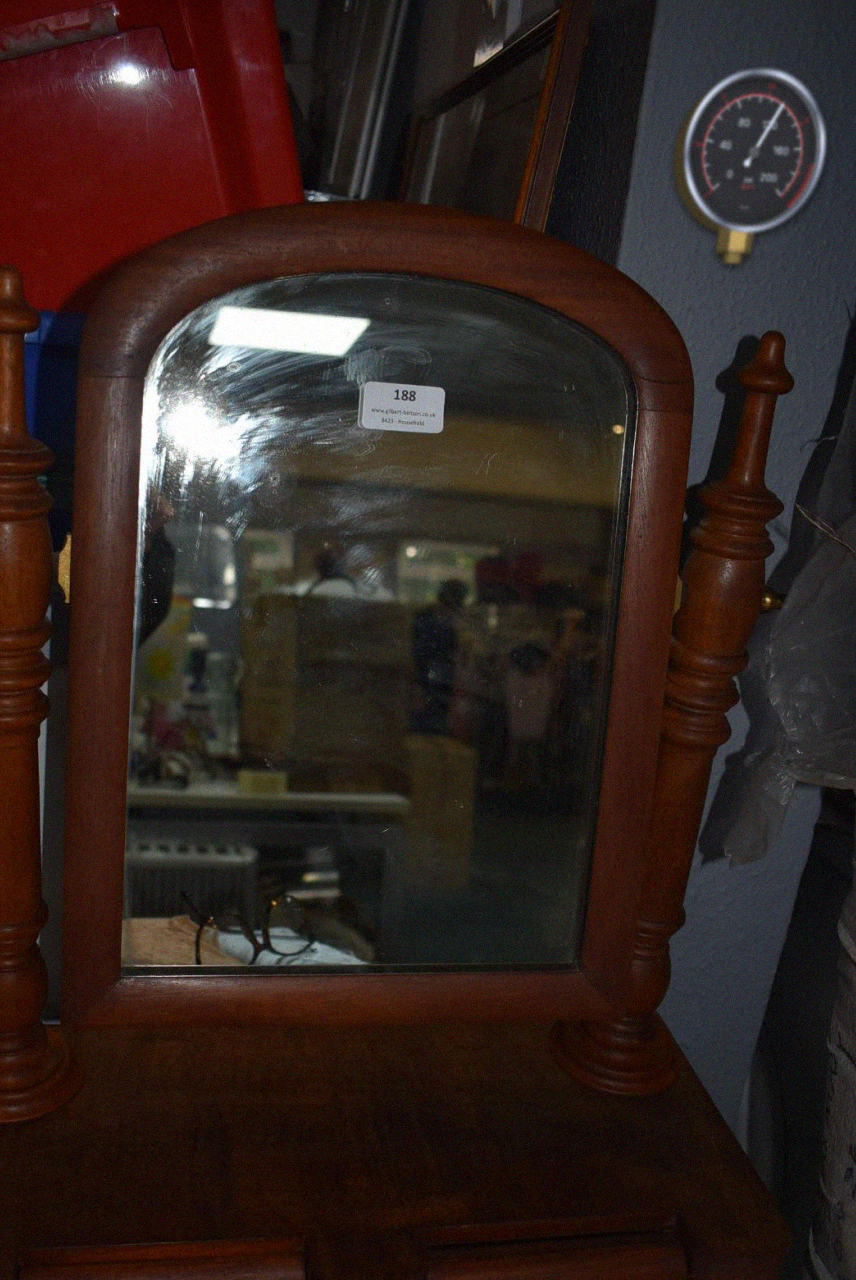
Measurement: 120 psi
